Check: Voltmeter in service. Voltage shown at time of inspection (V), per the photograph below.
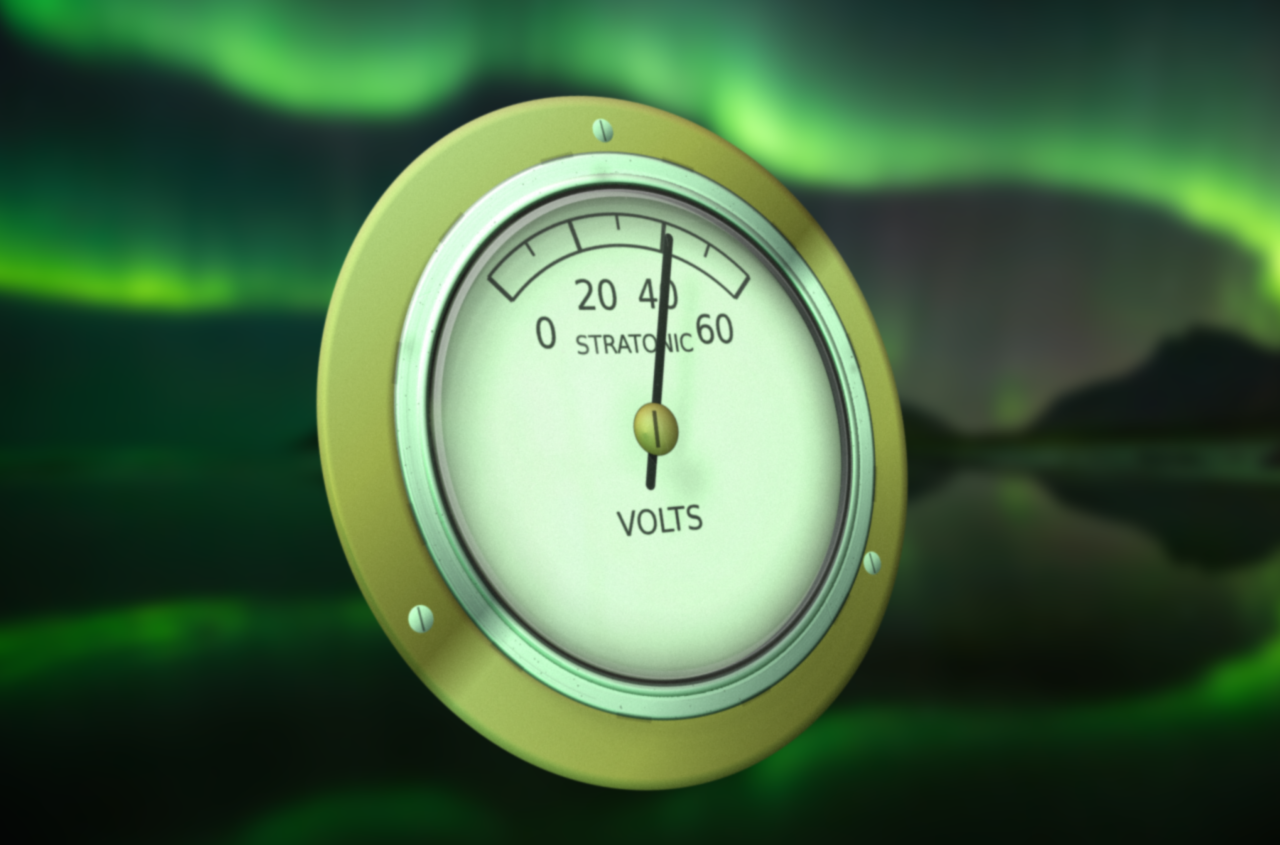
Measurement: 40 V
